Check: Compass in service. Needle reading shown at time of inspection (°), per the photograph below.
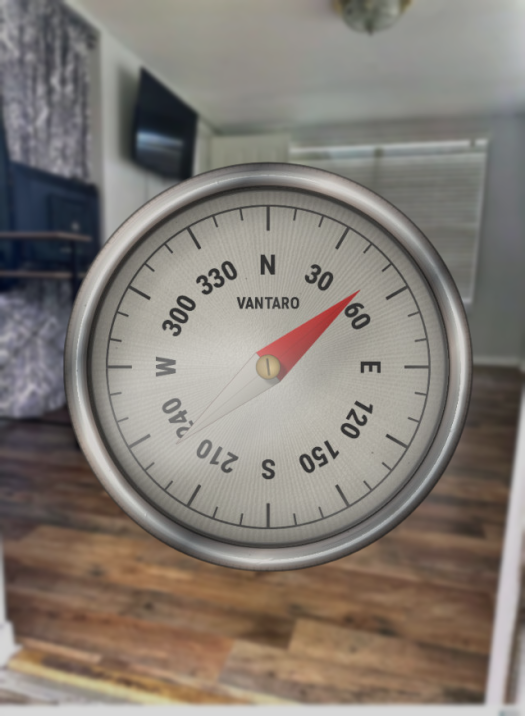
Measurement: 50 °
